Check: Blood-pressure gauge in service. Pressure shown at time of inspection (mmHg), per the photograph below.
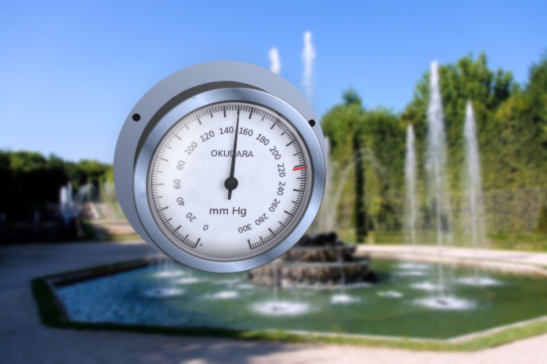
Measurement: 150 mmHg
